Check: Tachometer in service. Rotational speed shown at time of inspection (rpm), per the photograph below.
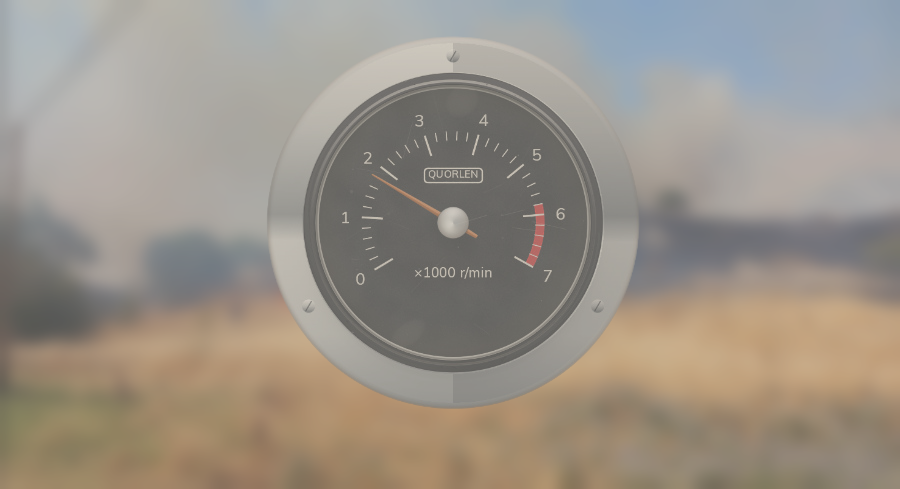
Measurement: 1800 rpm
